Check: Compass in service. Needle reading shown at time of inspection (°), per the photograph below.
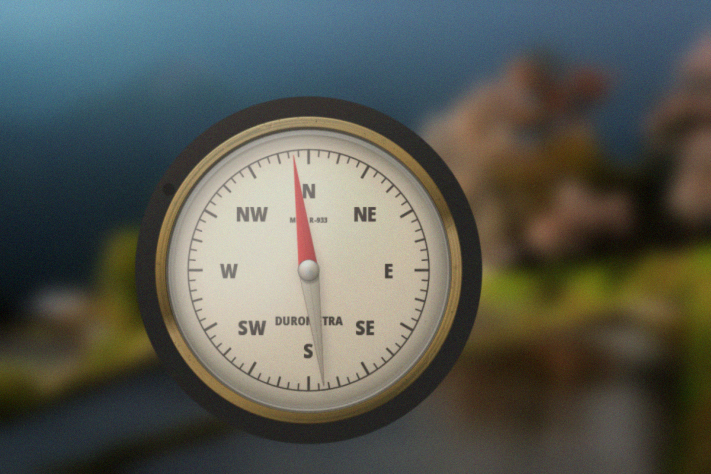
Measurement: 352.5 °
